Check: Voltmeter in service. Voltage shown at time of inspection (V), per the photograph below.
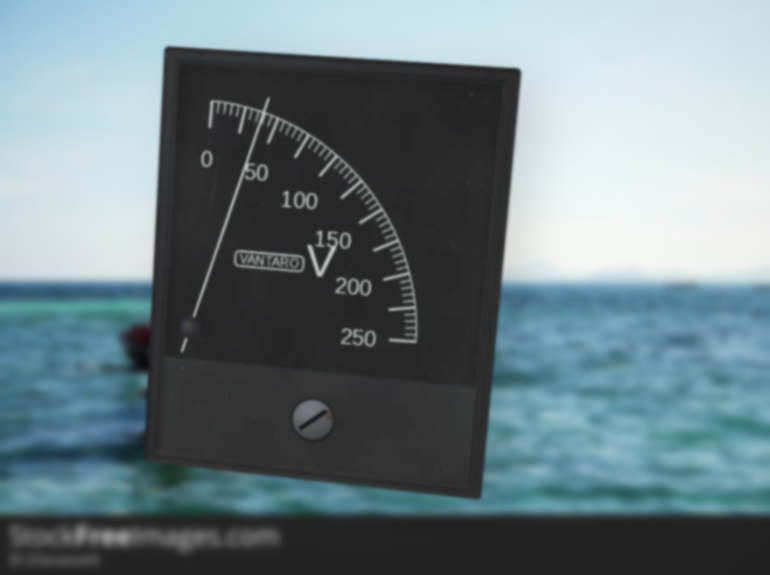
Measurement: 40 V
